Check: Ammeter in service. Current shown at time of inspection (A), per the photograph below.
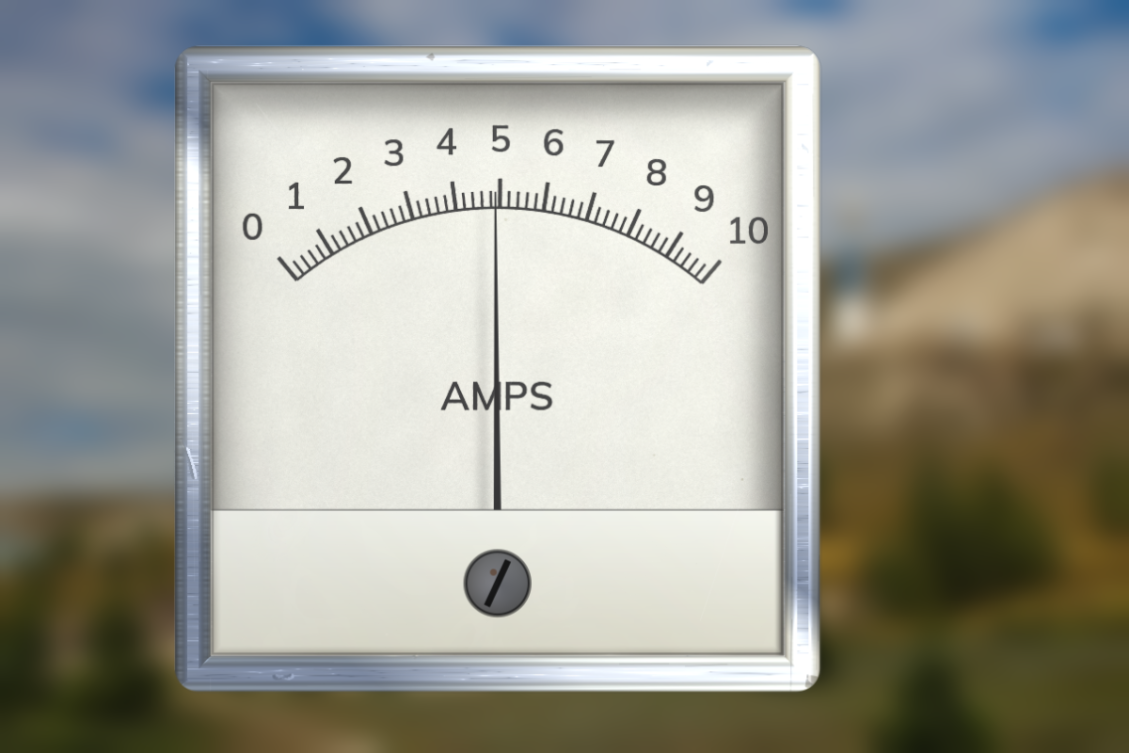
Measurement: 4.9 A
